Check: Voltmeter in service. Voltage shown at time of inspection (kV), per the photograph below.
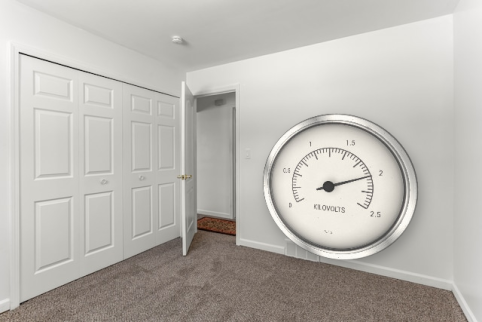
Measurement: 2 kV
